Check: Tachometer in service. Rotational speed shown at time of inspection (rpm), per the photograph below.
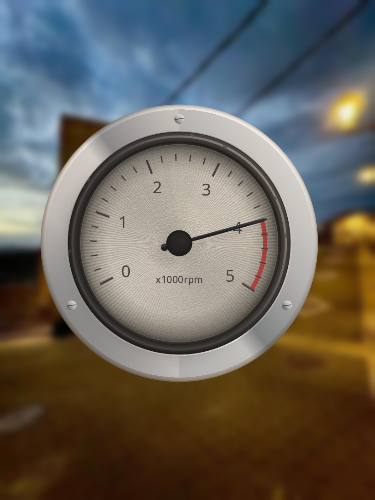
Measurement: 4000 rpm
